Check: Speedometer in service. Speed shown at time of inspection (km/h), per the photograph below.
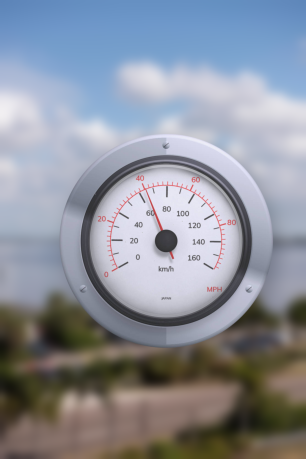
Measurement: 65 km/h
